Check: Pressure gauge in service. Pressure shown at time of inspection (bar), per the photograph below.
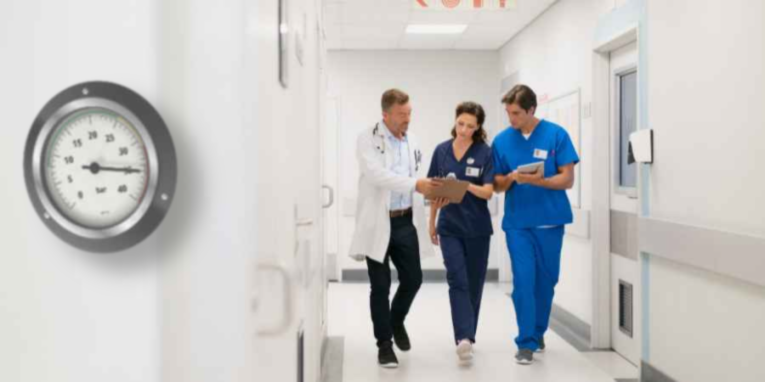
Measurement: 35 bar
